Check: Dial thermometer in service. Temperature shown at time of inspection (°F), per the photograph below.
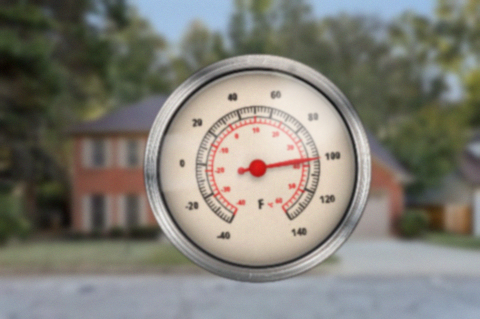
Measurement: 100 °F
